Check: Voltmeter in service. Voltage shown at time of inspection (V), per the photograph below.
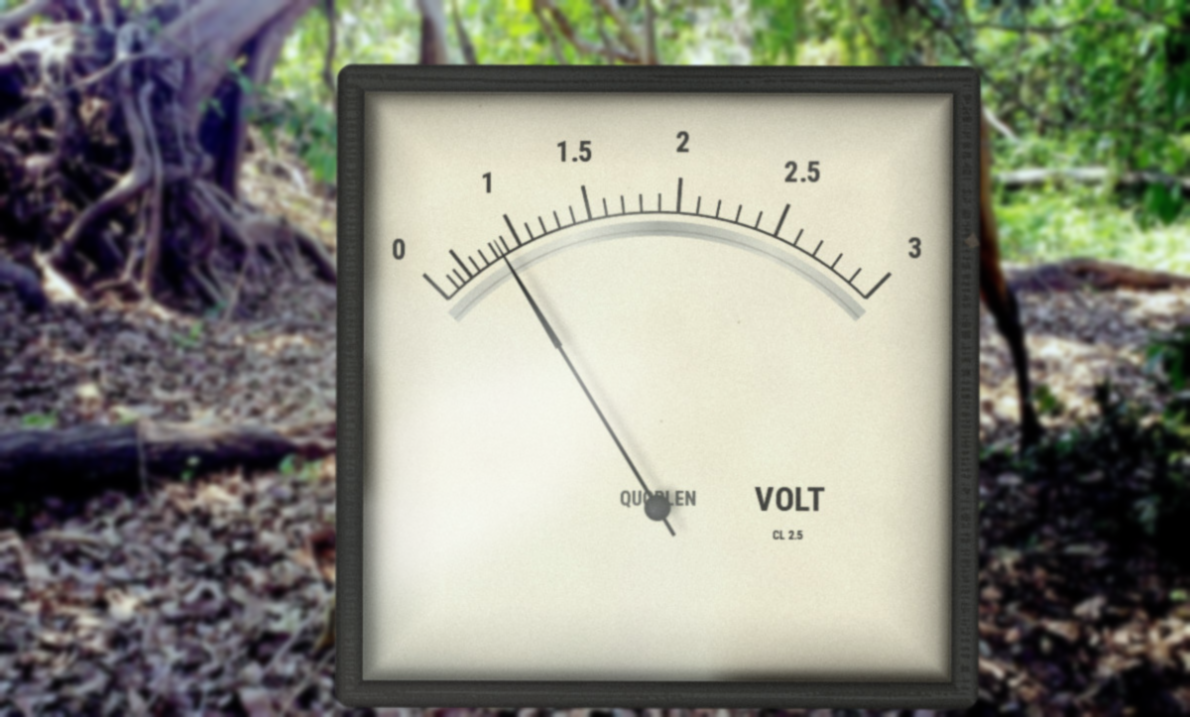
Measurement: 0.85 V
